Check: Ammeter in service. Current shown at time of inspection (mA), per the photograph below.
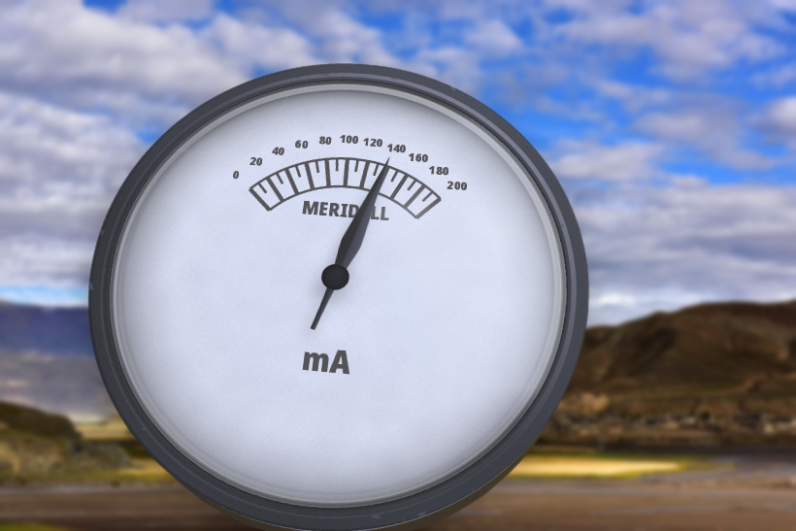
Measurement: 140 mA
